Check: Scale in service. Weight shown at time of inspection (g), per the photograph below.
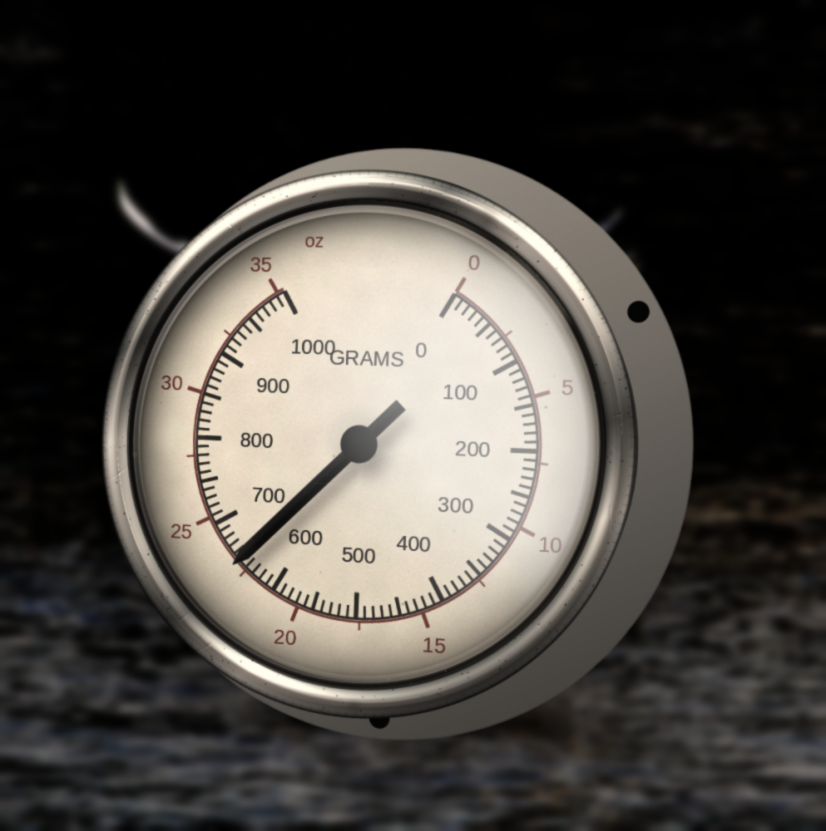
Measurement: 650 g
